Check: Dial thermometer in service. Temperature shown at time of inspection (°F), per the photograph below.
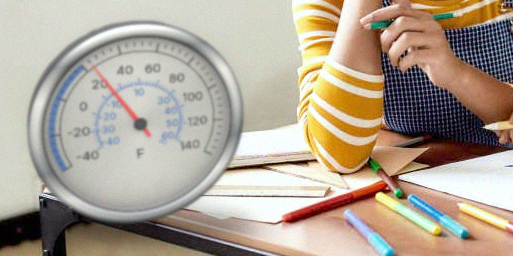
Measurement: 24 °F
